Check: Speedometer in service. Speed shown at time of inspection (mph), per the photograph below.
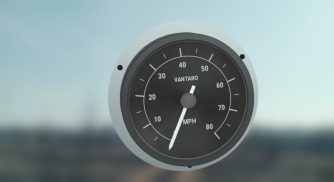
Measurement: 0 mph
